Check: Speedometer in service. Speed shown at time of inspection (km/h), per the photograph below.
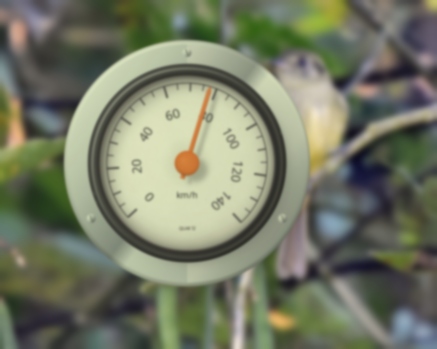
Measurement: 77.5 km/h
